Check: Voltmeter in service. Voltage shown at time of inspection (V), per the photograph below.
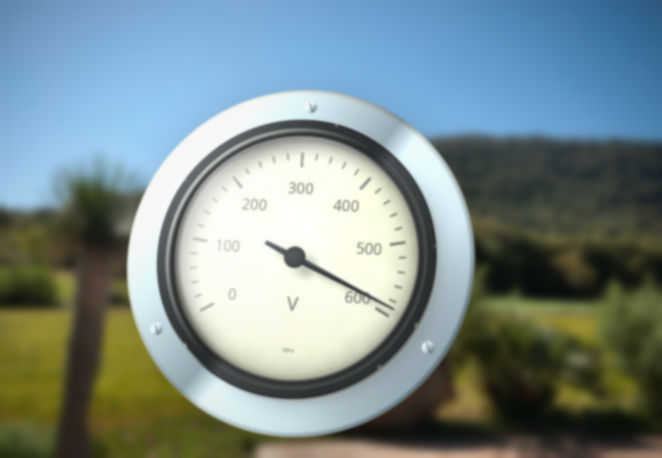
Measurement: 590 V
